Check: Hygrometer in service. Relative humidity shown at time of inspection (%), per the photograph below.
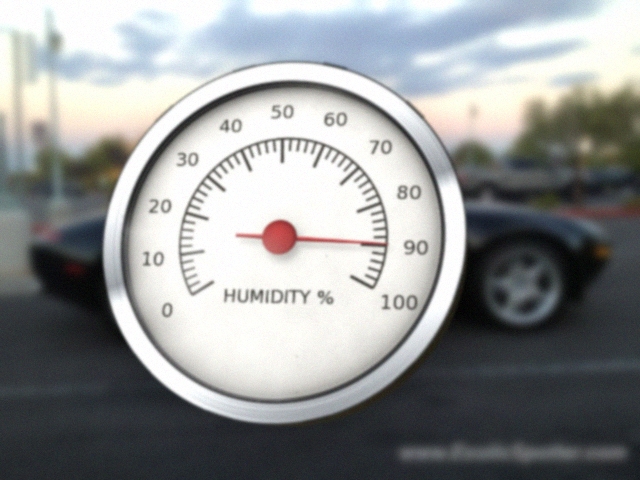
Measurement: 90 %
